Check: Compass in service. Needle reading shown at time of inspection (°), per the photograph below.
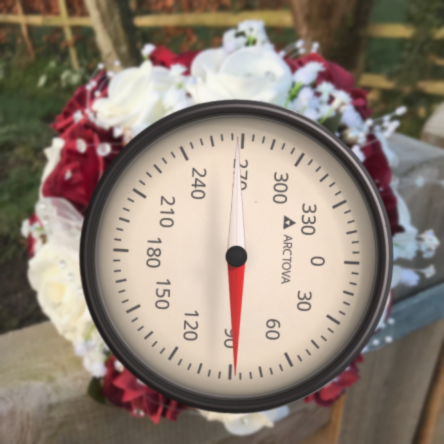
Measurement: 87.5 °
